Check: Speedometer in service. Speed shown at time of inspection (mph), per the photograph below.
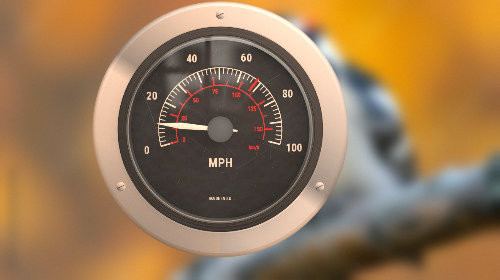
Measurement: 10 mph
